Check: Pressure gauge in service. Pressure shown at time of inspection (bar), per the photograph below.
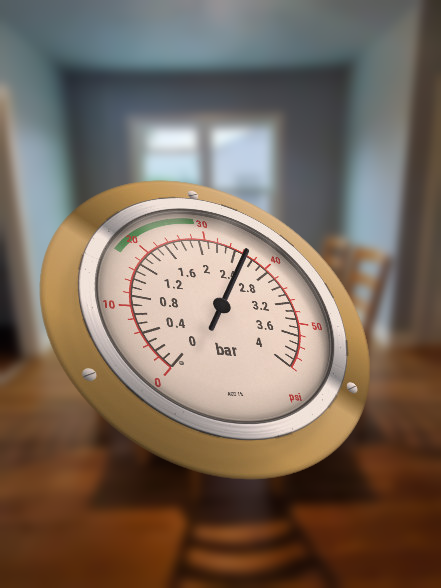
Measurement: 2.5 bar
